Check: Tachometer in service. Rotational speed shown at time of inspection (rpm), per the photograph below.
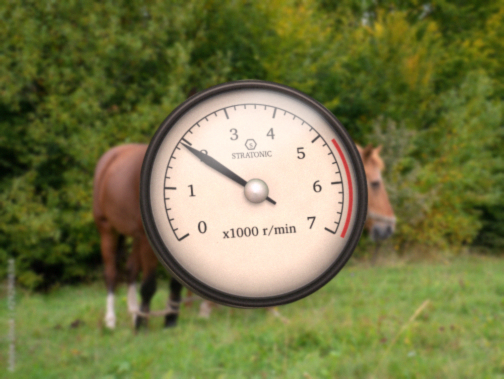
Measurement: 1900 rpm
